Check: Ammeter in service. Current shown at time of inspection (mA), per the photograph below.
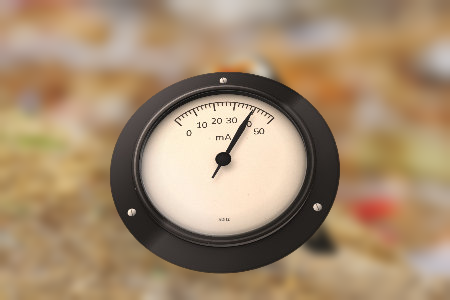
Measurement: 40 mA
